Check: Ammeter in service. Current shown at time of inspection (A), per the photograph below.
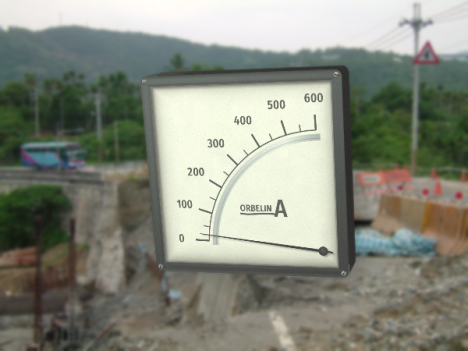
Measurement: 25 A
